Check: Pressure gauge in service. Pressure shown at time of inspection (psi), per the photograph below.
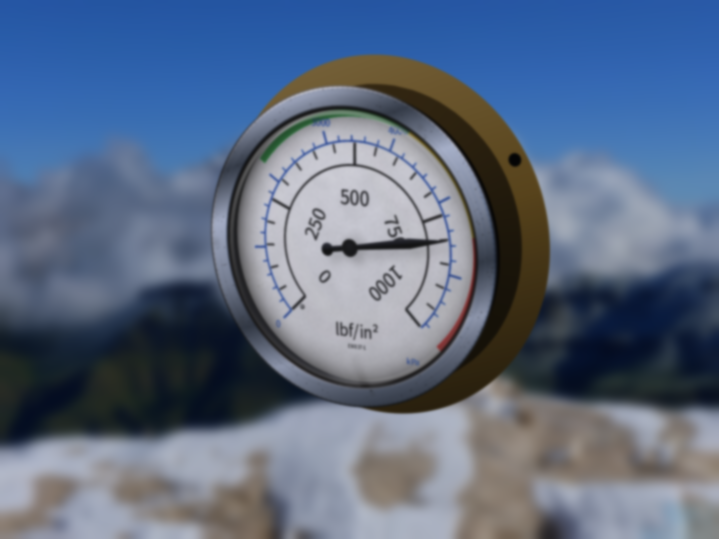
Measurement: 800 psi
